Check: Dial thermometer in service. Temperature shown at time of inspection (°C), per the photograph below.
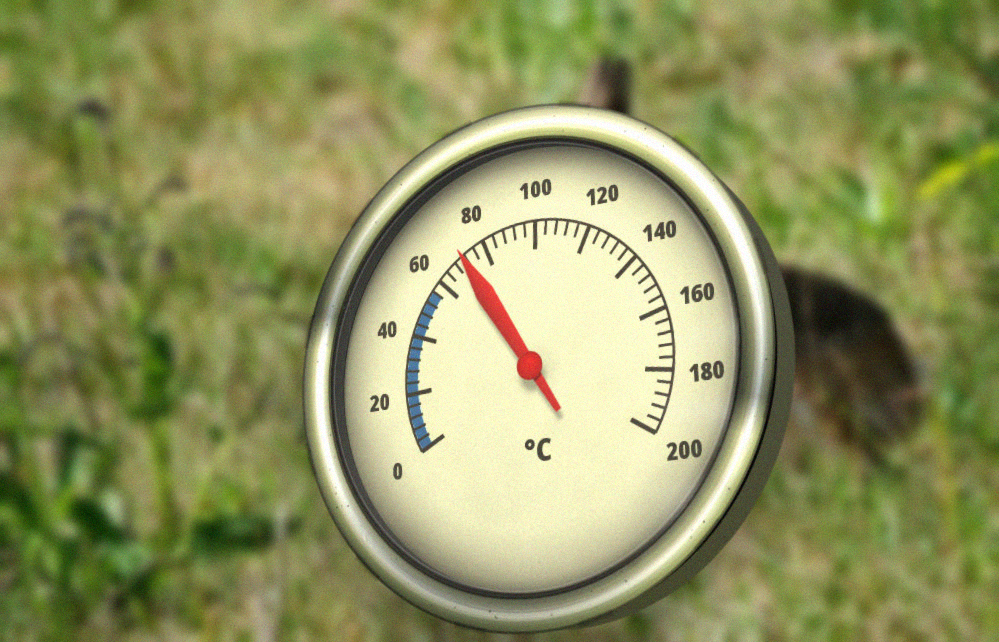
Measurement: 72 °C
